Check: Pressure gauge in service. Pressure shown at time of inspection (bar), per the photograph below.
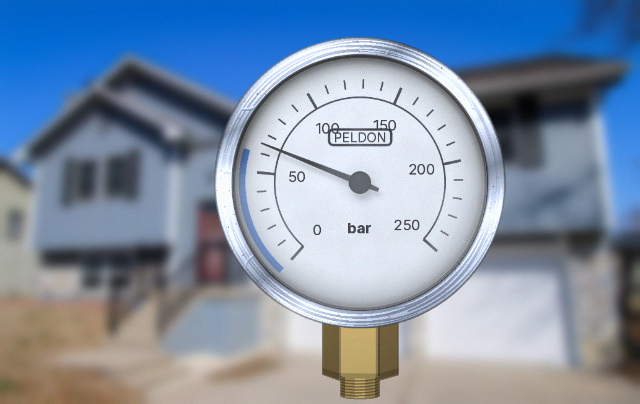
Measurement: 65 bar
